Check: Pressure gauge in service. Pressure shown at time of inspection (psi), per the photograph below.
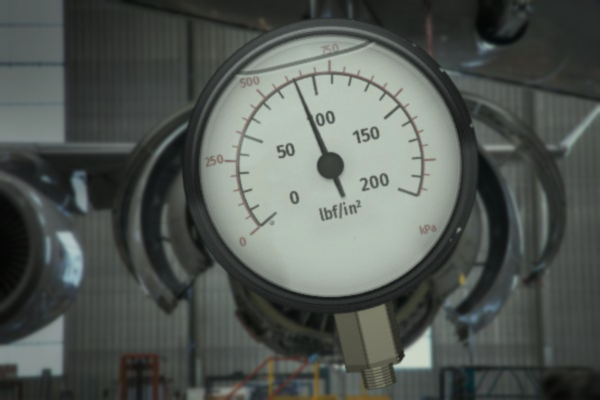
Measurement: 90 psi
